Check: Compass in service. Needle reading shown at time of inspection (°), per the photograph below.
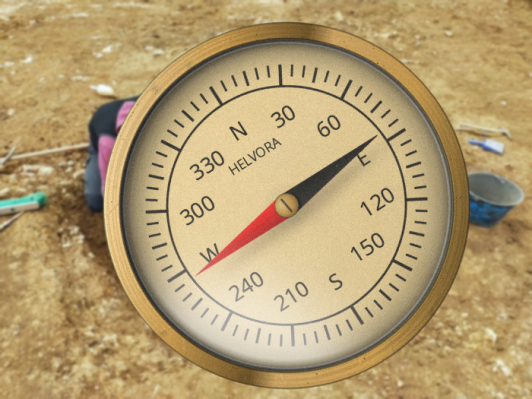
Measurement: 265 °
